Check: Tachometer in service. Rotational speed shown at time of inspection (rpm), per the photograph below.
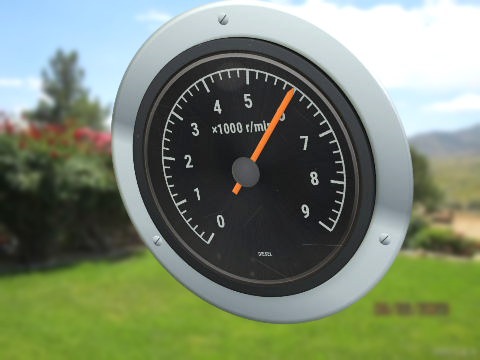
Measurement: 6000 rpm
